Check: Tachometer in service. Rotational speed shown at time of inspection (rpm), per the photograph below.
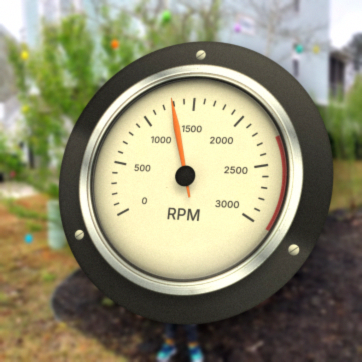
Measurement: 1300 rpm
